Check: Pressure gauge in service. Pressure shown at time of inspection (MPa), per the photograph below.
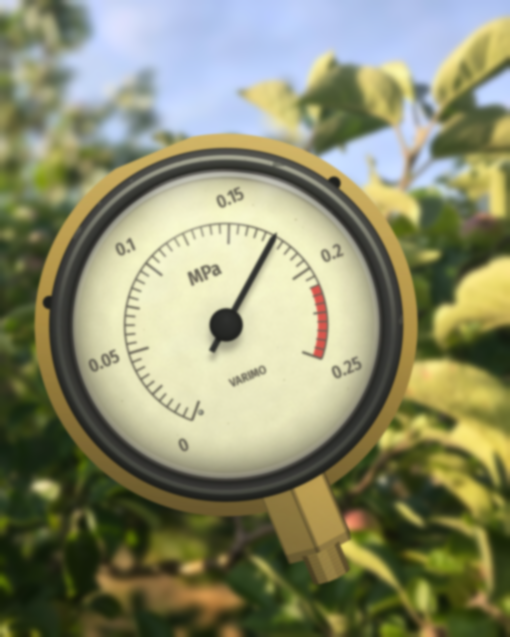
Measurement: 0.175 MPa
